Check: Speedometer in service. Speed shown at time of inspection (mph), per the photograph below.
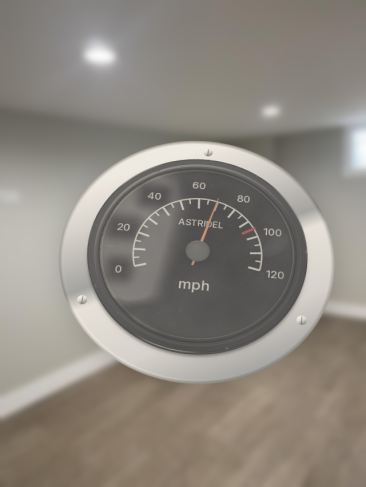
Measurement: 70 mph
